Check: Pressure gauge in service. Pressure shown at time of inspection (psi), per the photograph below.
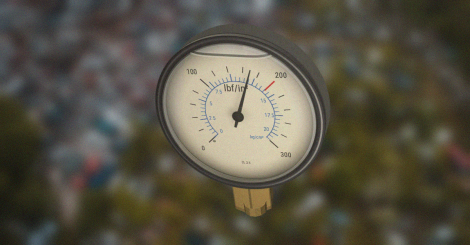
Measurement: 170 psi
